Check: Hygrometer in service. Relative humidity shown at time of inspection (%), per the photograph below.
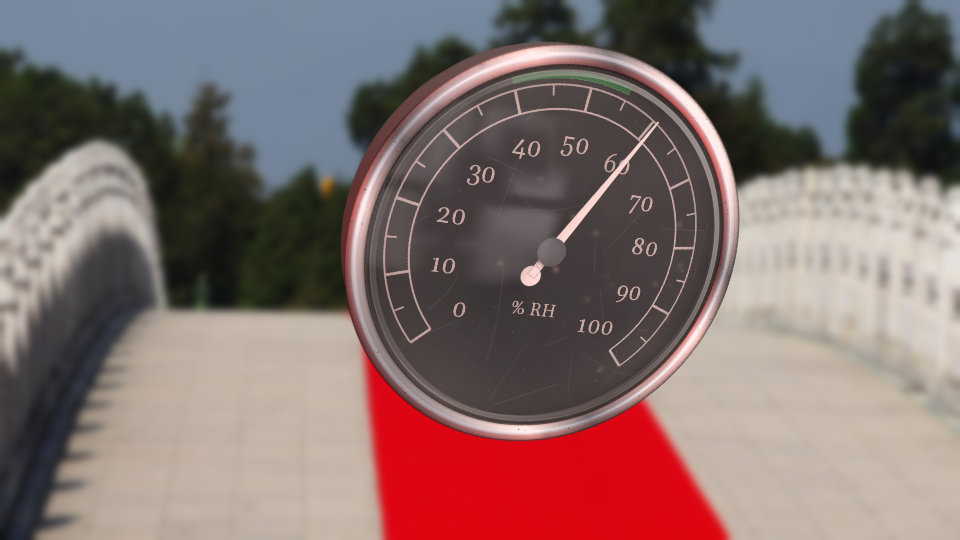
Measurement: 60 %
